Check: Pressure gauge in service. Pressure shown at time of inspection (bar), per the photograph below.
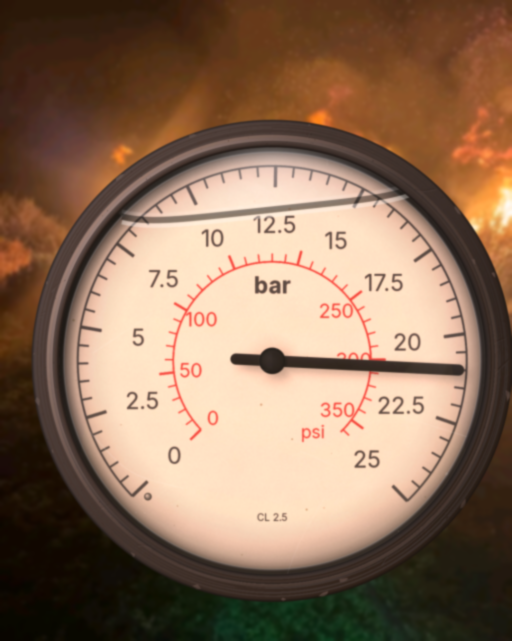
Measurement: 21 bar
